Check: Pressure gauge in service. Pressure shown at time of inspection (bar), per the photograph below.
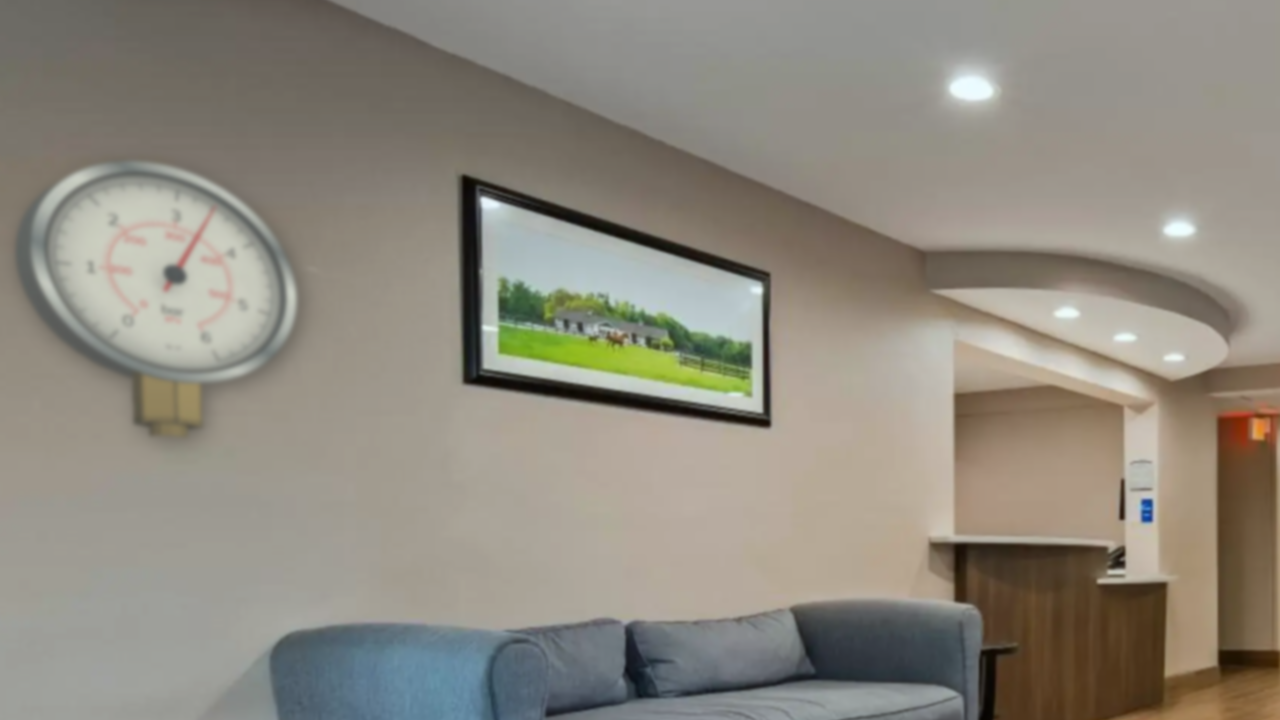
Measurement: 3.4 bar
